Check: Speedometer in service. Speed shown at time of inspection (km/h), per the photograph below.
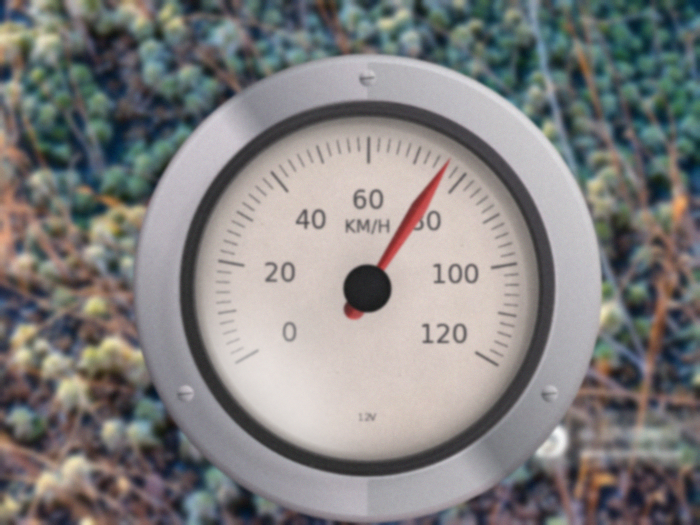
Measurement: 76 km/h
